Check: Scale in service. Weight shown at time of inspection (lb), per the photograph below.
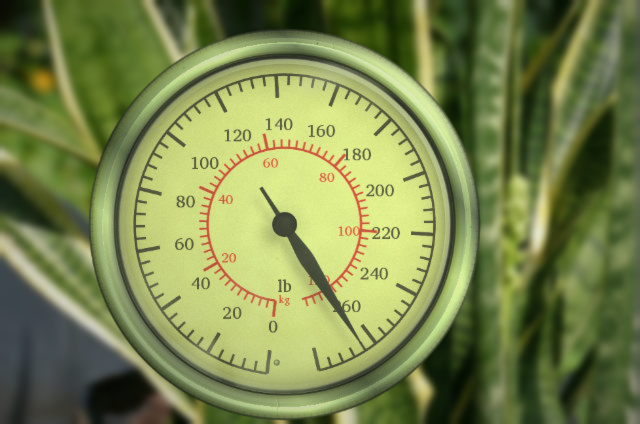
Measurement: 264 lb
